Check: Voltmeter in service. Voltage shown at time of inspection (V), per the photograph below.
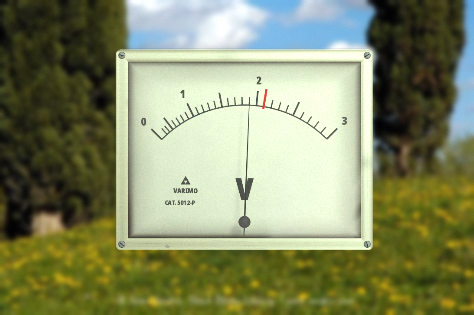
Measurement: 1.9 V
